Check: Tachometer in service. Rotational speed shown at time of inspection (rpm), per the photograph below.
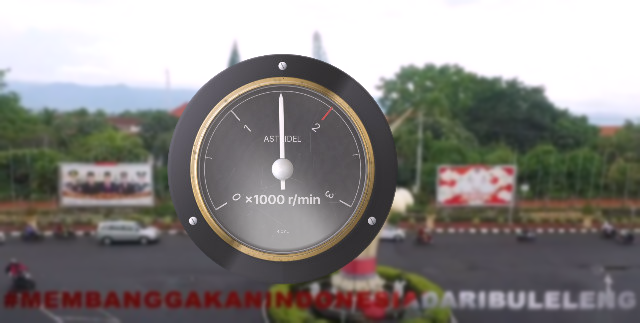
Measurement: 1500 rpm
